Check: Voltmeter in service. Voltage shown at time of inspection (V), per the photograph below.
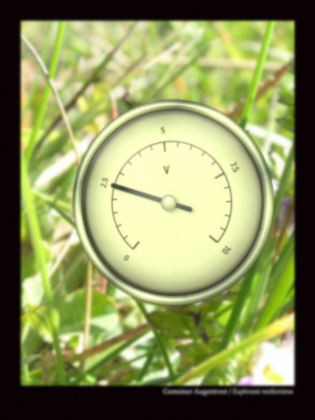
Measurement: 2.5 V
